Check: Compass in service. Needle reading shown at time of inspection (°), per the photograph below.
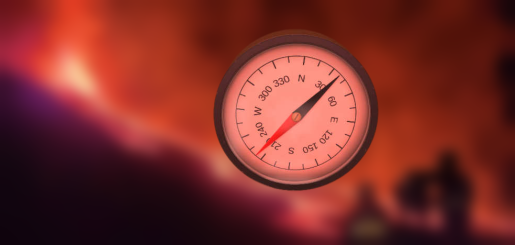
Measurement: 217.5 °
